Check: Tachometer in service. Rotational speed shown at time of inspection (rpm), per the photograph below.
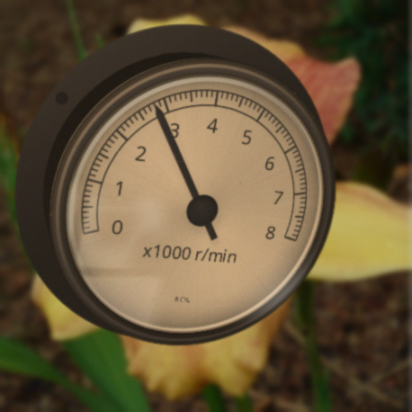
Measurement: 2800 rpm
